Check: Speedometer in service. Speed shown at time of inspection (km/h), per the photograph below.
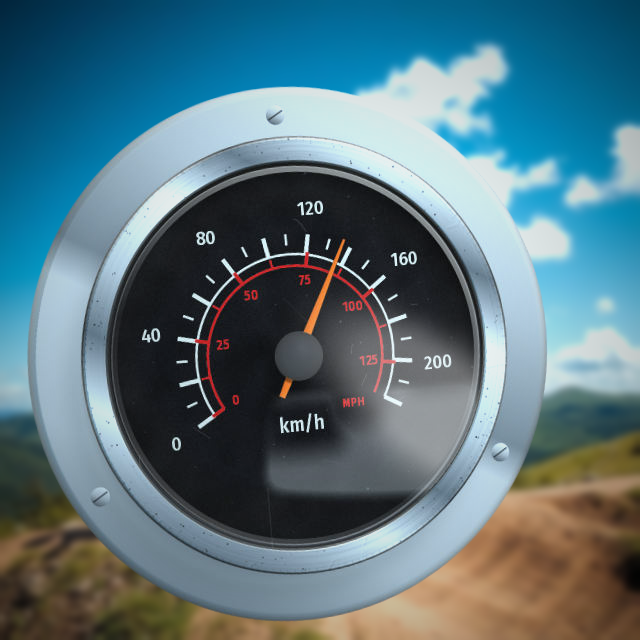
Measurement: 135 km/h
